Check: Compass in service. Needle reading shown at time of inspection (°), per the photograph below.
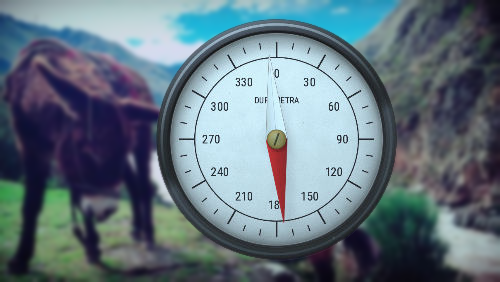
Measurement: 175 °
